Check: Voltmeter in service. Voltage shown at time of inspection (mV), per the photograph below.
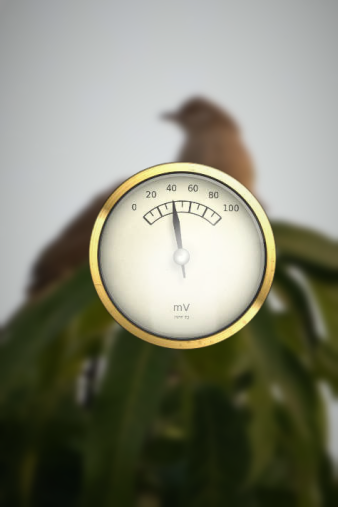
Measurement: 40 mV
